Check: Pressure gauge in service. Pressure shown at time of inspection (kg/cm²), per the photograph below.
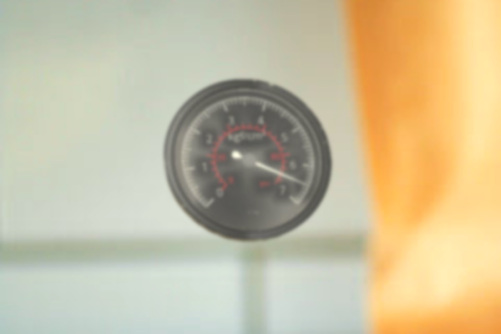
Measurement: 6.5 kg/cm²
